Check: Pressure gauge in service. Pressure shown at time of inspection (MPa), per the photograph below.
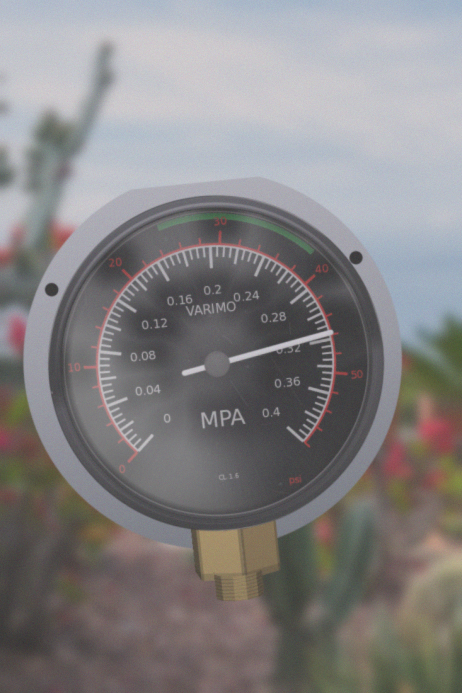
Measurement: 0.315 MPa
